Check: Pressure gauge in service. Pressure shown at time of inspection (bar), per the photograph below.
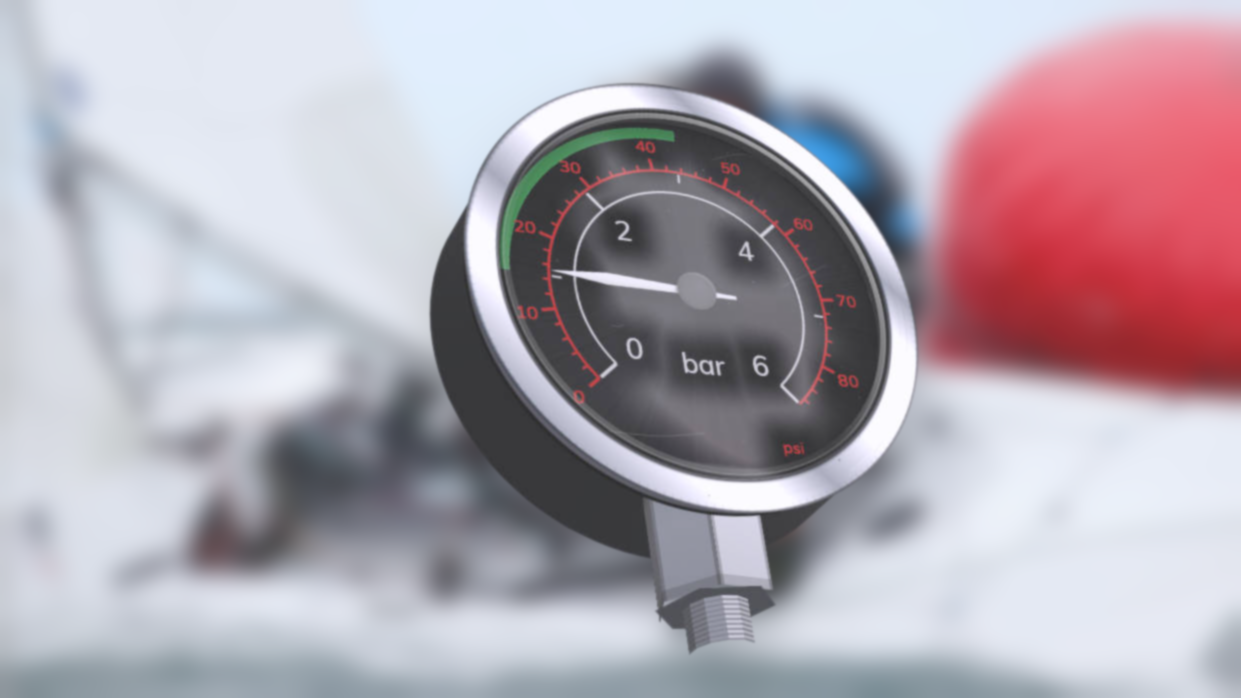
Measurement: 1 bar
